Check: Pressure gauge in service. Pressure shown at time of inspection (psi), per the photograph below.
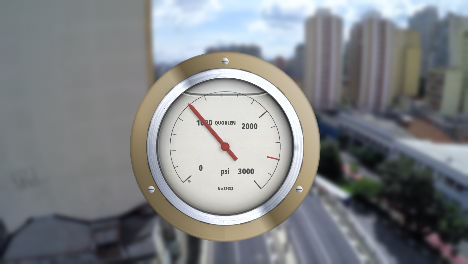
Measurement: 1000 psi
